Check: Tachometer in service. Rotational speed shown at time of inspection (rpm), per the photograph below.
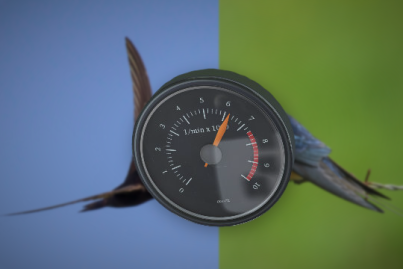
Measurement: 6200 rpm
